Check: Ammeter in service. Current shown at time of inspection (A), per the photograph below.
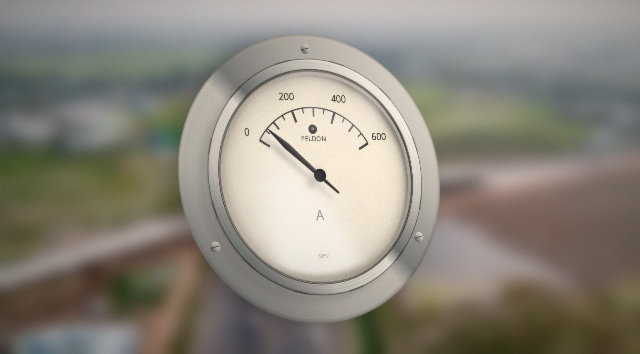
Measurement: 50 A
